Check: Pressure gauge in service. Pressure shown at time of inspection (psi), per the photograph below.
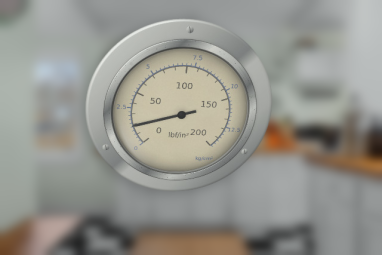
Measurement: 20 psi
